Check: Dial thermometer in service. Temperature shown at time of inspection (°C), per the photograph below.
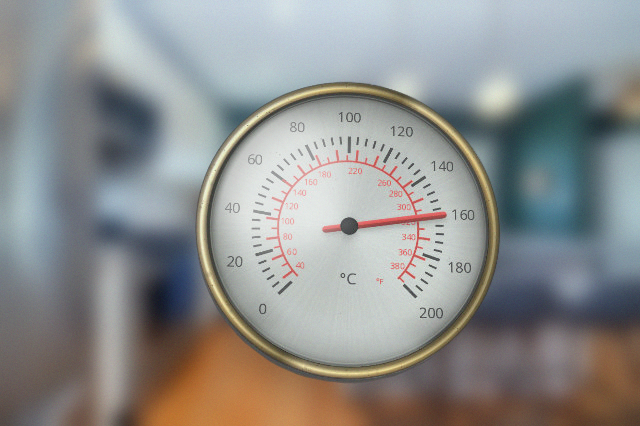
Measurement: 160 °C
